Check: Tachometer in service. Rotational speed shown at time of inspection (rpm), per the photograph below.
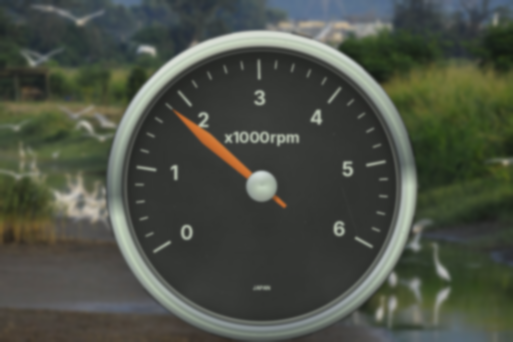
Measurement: 1800 rpm
